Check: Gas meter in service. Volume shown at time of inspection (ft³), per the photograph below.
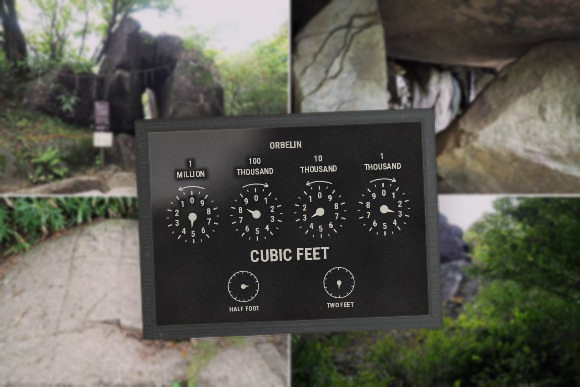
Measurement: 483300 ft³
